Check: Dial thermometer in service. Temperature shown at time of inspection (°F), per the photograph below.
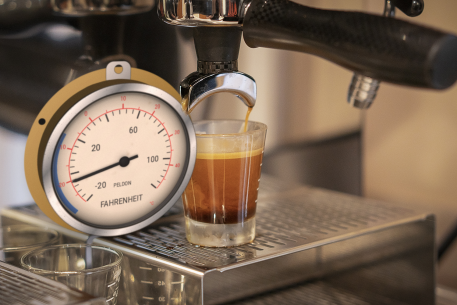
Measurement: -4 °F
